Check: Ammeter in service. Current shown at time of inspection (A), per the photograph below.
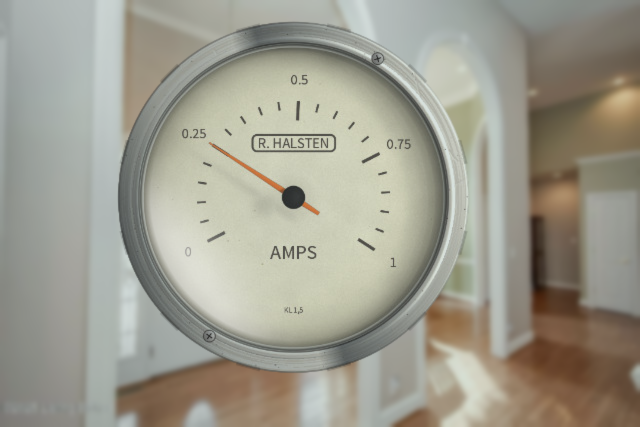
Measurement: 0.25 A
